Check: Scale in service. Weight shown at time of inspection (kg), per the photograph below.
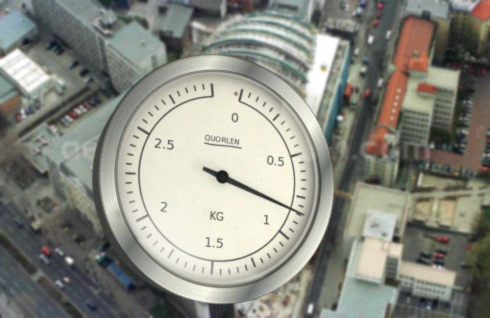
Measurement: 0.85 kg
